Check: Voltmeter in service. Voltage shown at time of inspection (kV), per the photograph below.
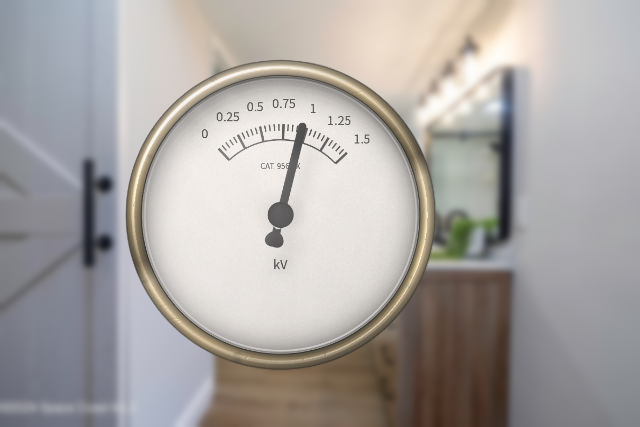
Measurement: 0.95 kV
